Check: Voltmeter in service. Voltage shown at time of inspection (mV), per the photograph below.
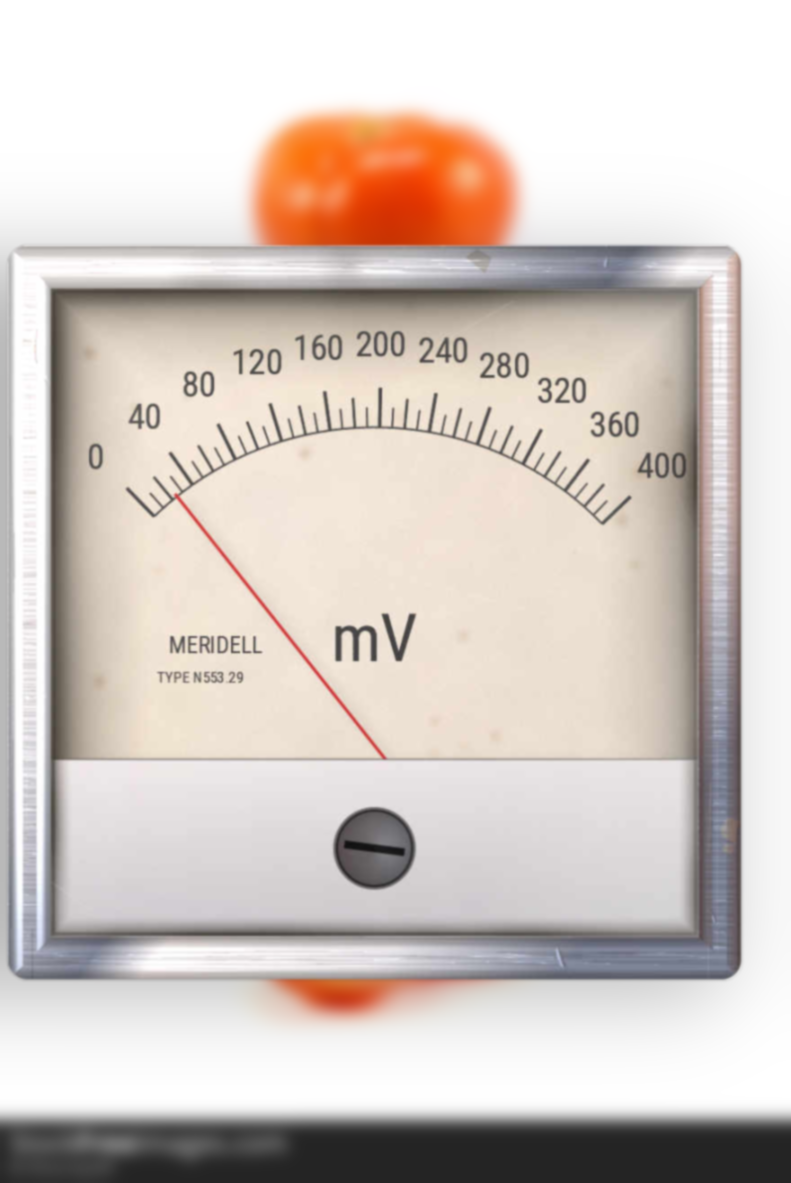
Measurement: 25 mV
